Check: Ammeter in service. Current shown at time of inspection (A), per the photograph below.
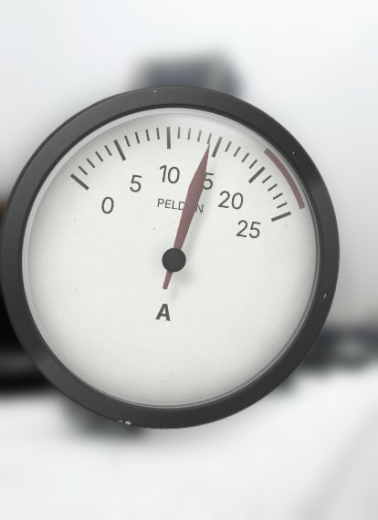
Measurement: 14 A
